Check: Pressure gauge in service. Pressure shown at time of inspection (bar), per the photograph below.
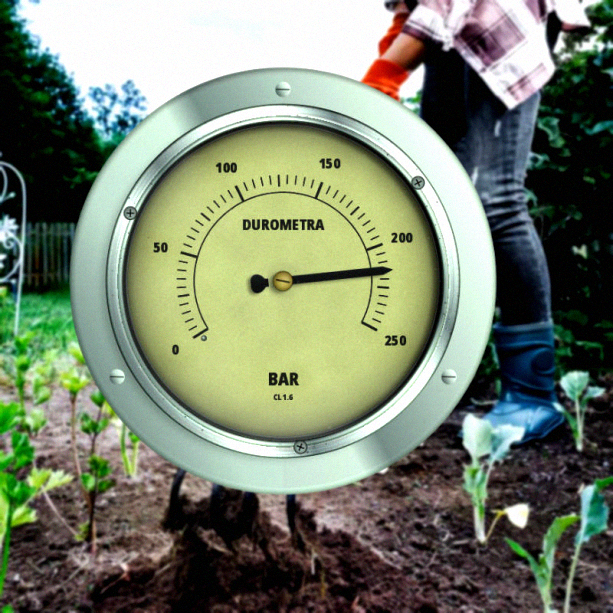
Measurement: 215 bar
